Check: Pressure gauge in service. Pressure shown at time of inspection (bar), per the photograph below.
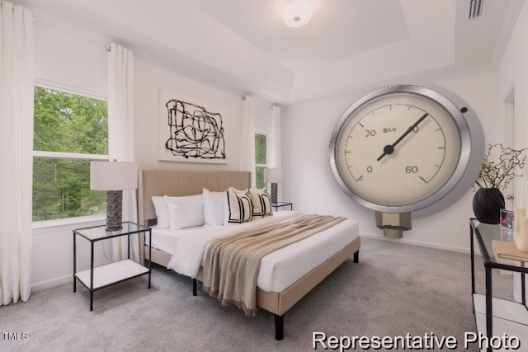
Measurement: 40 bar
